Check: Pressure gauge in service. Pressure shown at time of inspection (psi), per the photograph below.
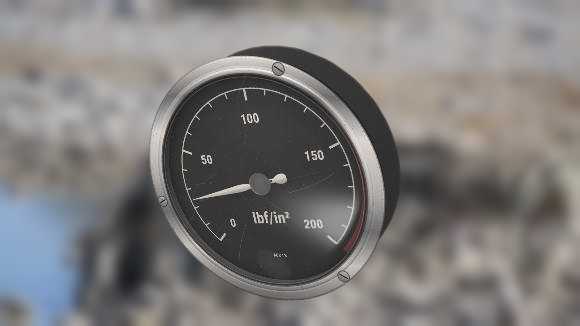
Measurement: 25 psi
